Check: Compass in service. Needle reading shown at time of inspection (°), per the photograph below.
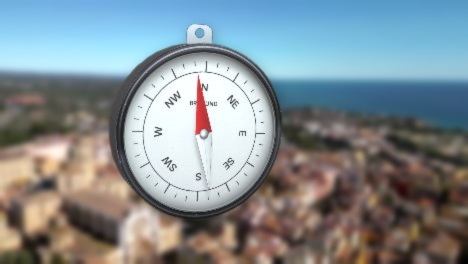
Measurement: 350 °
